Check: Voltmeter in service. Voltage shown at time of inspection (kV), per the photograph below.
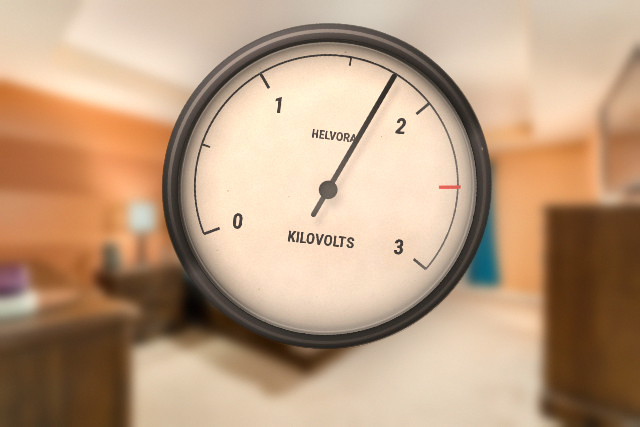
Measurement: 1.75 kV
